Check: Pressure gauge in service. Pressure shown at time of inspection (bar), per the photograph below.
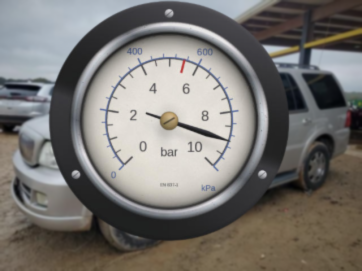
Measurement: 9 bar
